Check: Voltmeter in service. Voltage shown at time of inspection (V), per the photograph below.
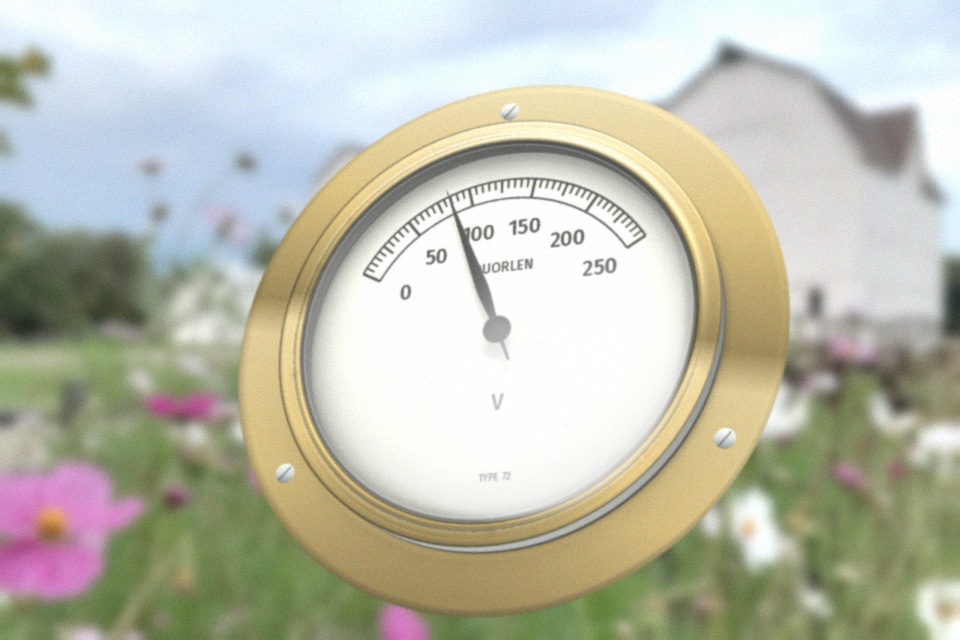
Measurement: 85 V
